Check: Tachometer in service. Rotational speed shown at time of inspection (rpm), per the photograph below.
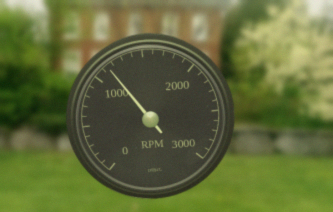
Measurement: 1150 rpm
